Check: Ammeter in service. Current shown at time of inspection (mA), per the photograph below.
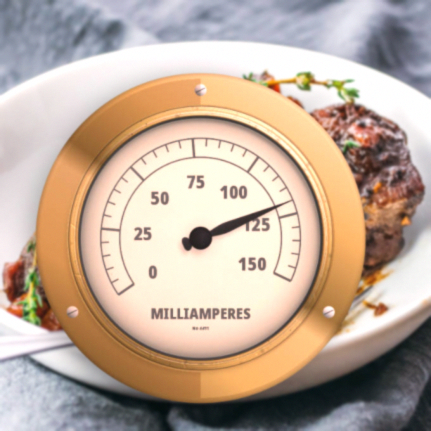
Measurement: 120 mA
